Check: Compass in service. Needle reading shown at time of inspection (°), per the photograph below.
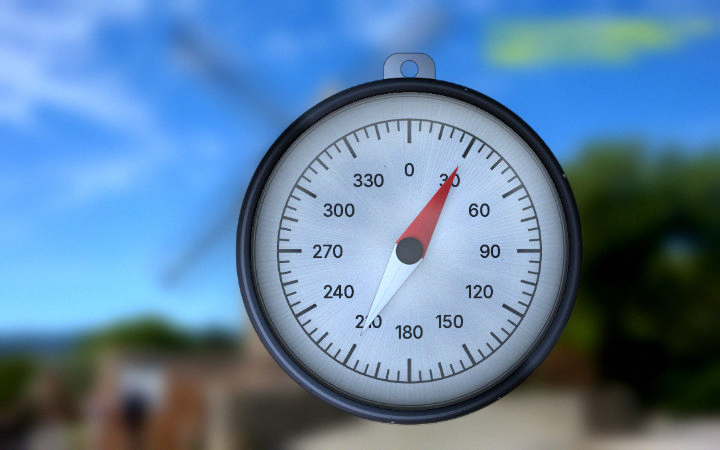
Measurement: 30 °
